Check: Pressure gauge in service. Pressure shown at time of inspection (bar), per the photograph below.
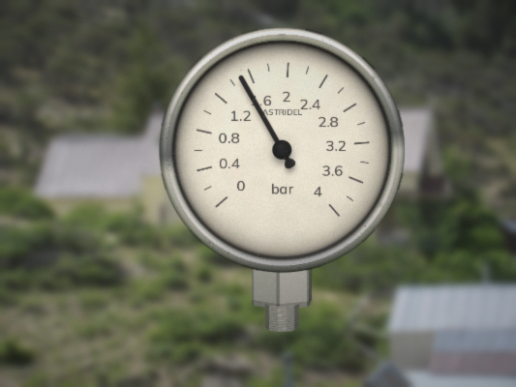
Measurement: 1.5 bar
